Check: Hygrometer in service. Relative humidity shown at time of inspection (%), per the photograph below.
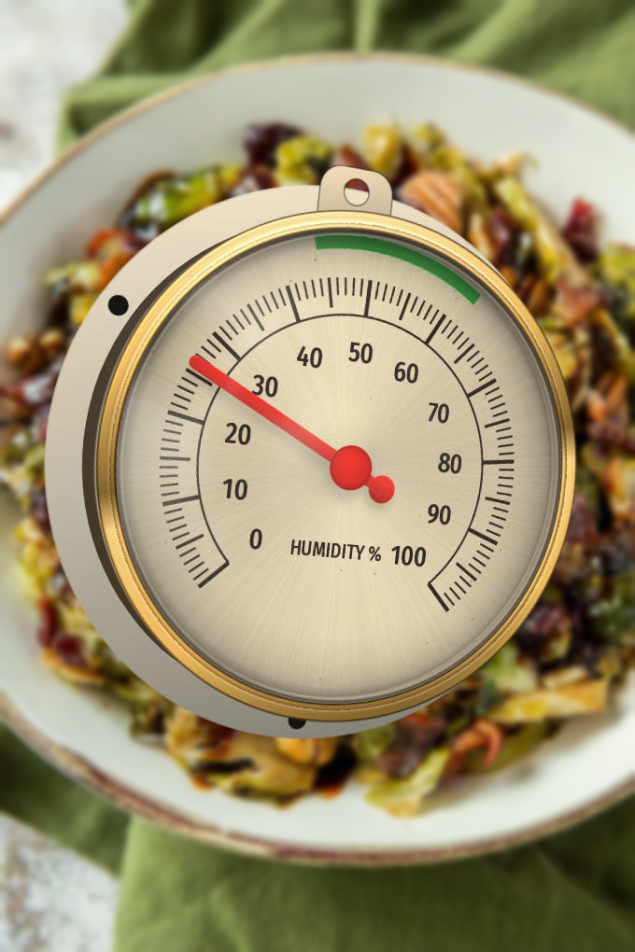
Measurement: 26 %
